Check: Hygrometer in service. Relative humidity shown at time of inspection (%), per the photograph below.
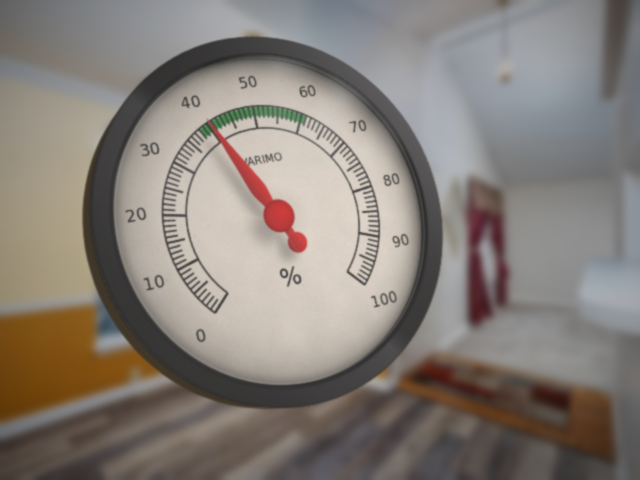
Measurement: 40 %
